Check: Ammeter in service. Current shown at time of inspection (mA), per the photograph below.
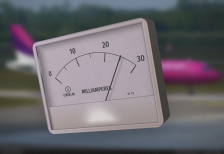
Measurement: 25 mA
